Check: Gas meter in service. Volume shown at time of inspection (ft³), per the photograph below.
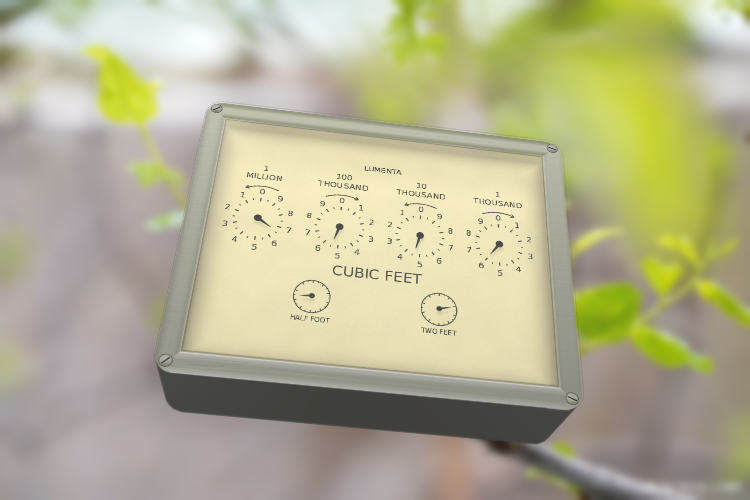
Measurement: 654600 ft³
